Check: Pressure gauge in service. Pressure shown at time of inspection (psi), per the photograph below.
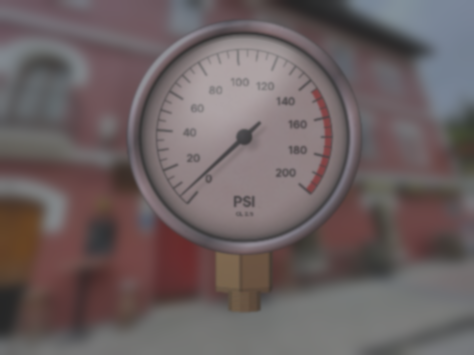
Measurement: 5 psi
